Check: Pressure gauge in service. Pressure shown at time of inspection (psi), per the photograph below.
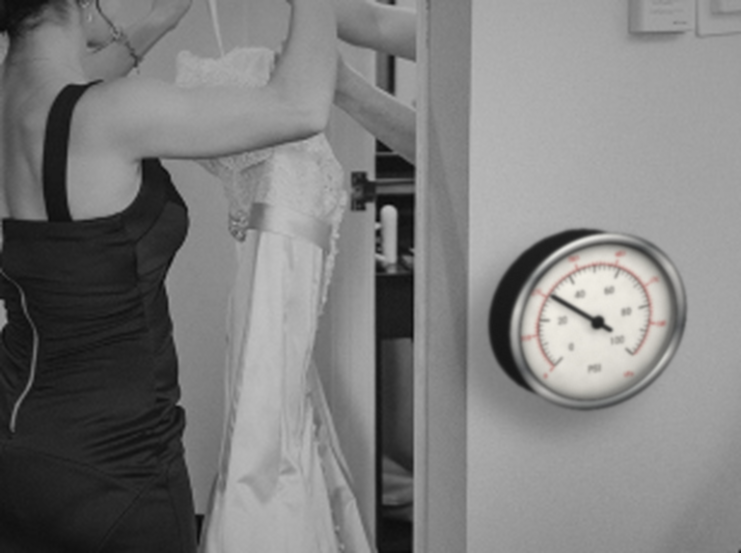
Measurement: 30 psi
